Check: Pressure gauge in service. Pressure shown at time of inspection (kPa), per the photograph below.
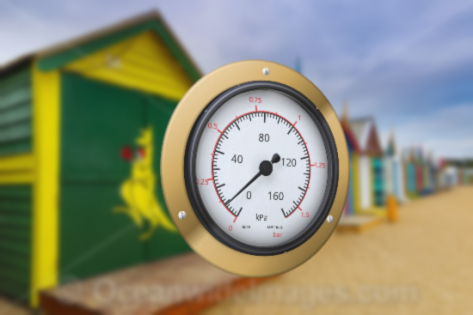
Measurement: 10 kPa
